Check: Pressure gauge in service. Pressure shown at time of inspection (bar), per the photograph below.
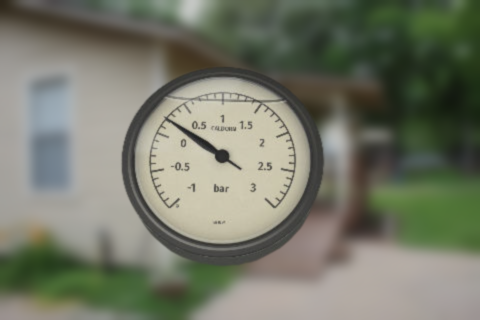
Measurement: 0.2 bar
